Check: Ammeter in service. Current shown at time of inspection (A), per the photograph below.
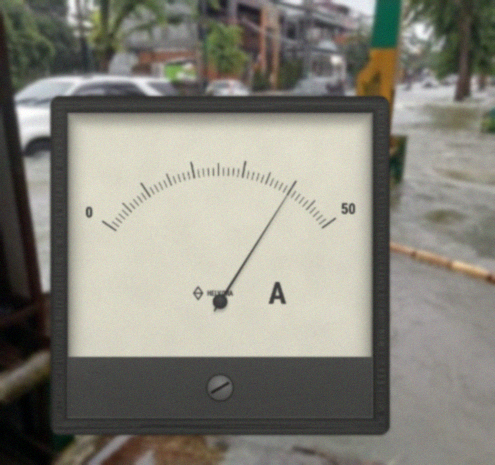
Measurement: 40 A
